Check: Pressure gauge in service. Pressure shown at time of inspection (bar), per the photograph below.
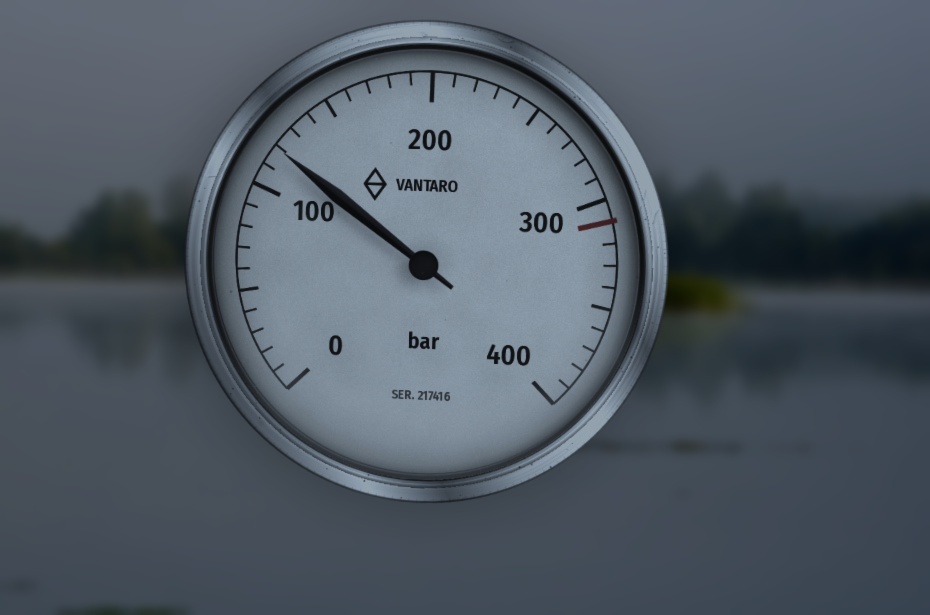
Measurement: 120 bar
